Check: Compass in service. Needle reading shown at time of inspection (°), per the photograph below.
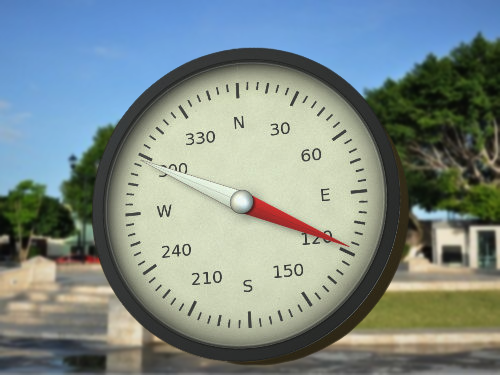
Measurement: 117.5 °
